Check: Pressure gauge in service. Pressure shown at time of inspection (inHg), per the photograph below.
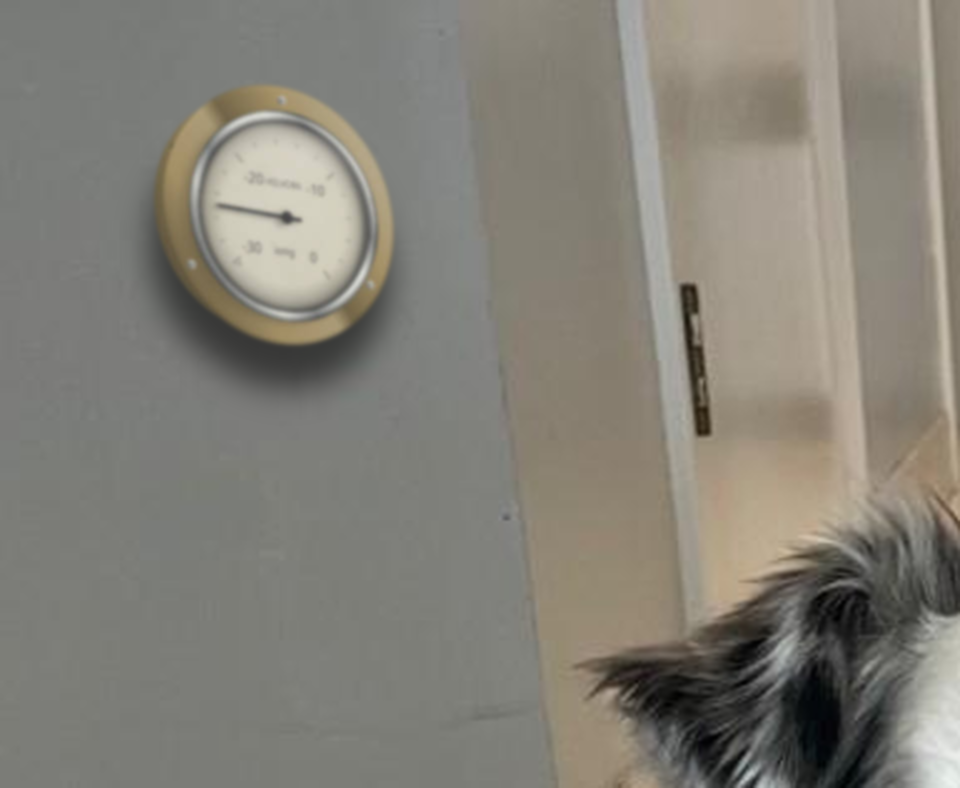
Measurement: -25 inHg
